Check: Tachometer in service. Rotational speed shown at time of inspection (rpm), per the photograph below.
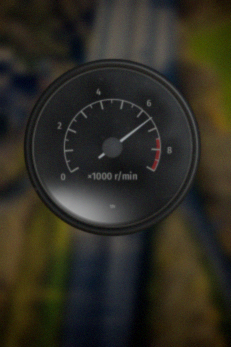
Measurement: 6500 rpm
